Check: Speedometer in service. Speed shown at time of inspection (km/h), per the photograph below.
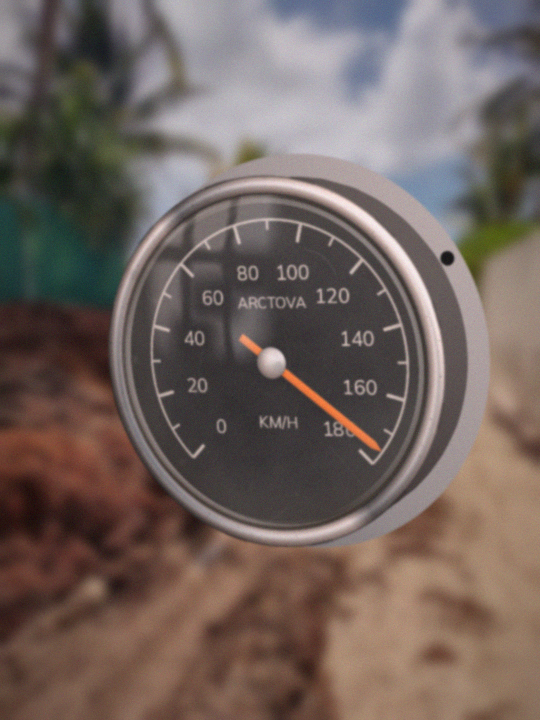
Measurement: 175 km/h
